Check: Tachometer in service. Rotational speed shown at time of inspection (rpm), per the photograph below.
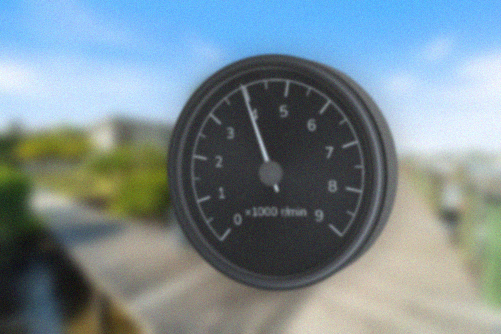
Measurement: 4000 rpm
